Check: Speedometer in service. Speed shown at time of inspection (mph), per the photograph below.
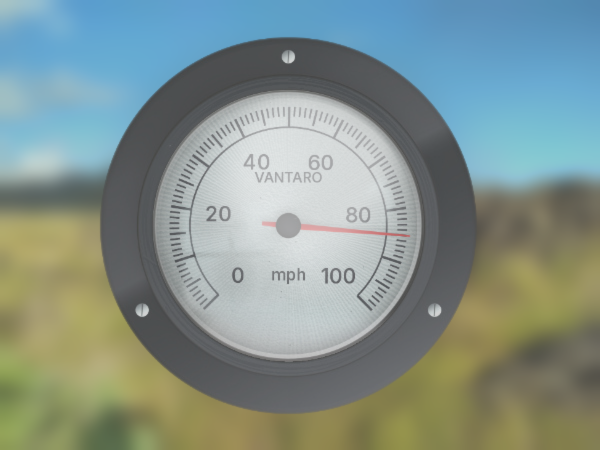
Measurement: 85 mph
